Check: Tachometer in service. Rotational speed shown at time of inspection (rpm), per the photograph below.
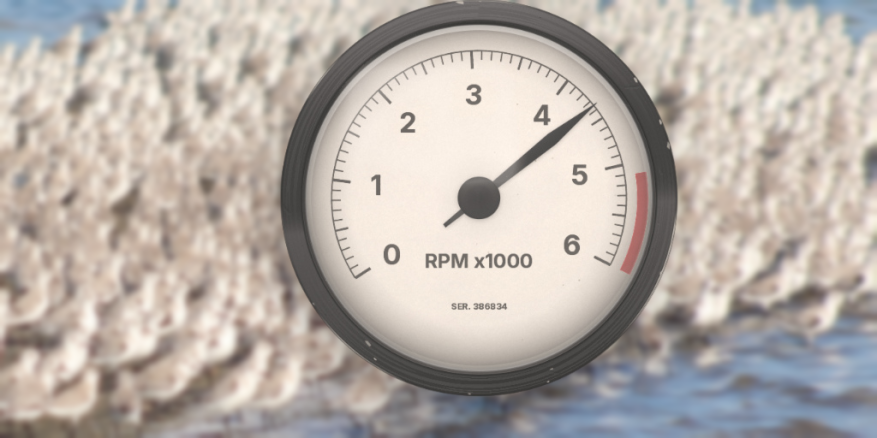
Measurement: 4350 rpm
